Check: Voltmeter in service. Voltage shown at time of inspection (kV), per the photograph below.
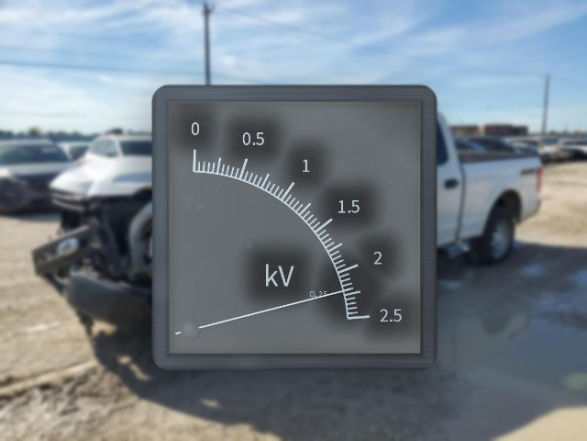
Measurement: 2.2 kV
